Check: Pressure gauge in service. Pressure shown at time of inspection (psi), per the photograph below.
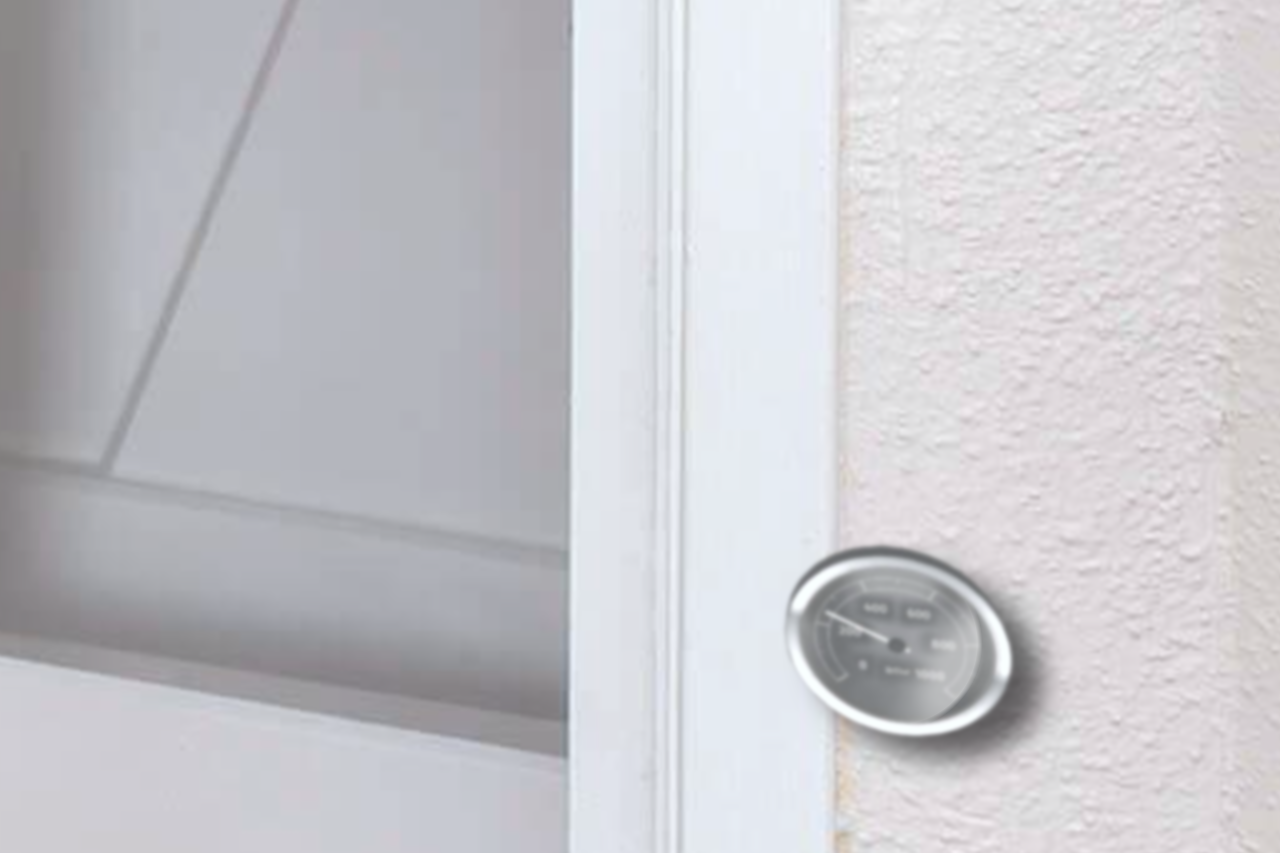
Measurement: 250 psi
